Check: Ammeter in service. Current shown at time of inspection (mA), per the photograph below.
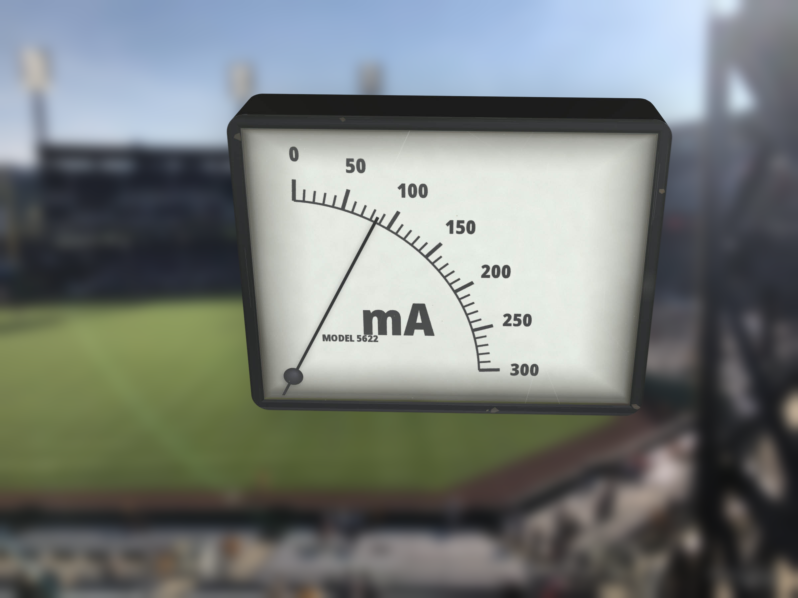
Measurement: 85 mA
